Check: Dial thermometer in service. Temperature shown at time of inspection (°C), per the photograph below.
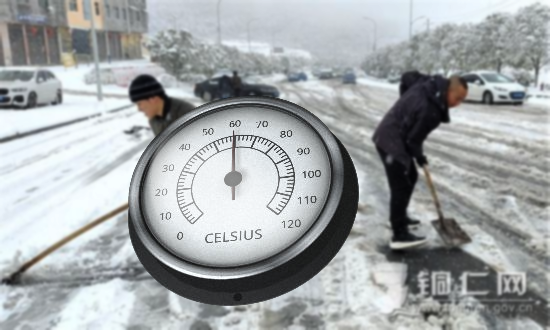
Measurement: 60 °C
